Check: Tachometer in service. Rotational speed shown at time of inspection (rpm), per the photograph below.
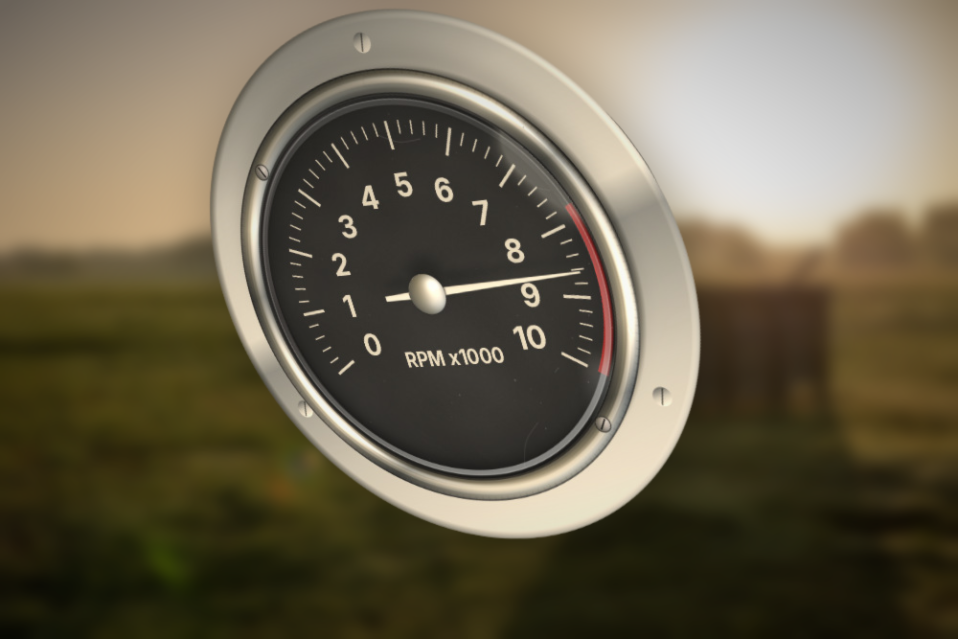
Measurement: 8600 rpm
